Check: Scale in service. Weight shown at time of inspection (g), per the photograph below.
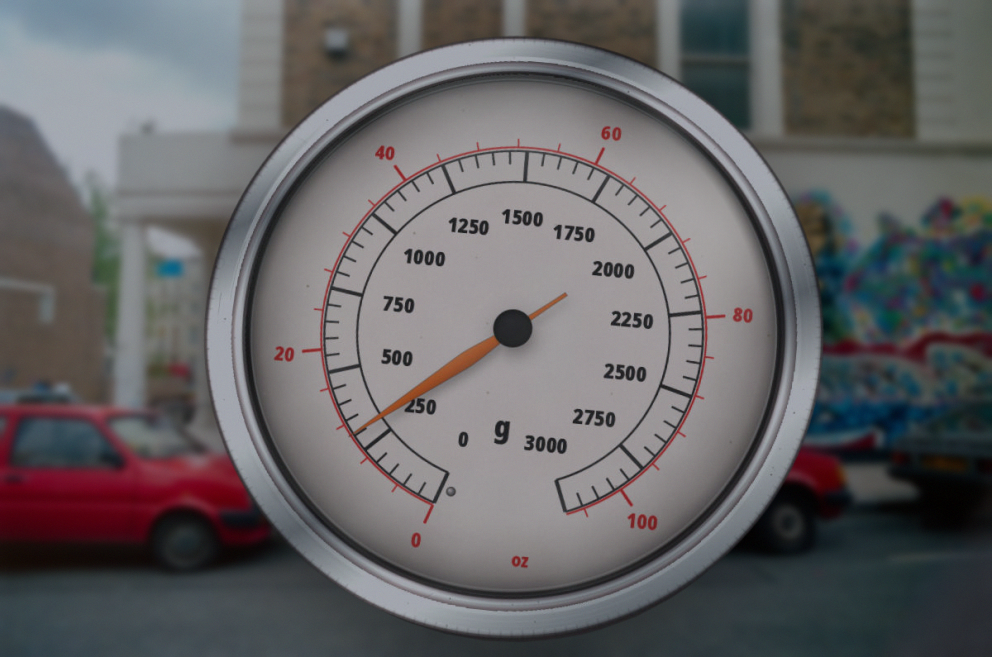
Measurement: 300 g
